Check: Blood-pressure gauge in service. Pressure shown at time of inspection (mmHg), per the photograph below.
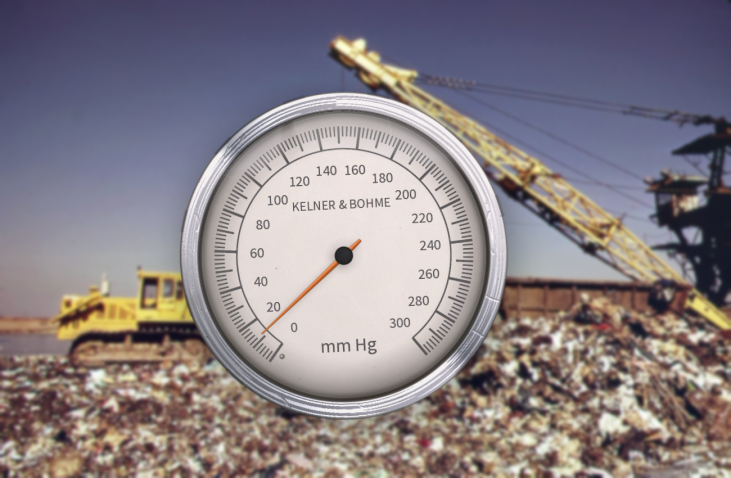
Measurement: 12 mmHg
